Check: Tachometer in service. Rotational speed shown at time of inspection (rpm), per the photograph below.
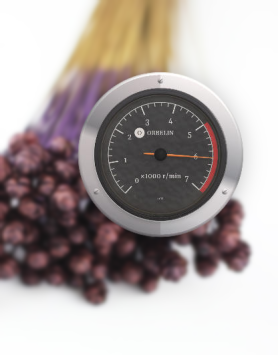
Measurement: 6000 rpm
